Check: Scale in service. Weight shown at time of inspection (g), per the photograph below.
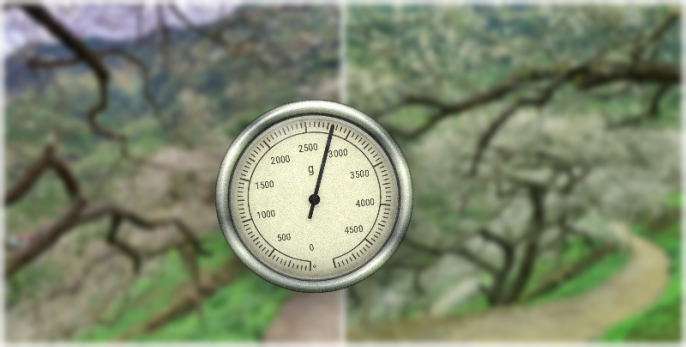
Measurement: 2800 g
